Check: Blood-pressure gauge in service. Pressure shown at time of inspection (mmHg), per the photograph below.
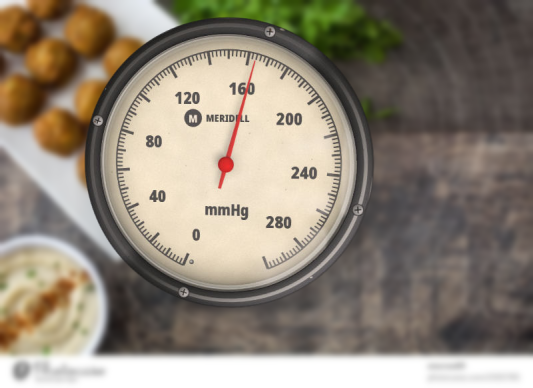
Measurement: 164 mmHg
